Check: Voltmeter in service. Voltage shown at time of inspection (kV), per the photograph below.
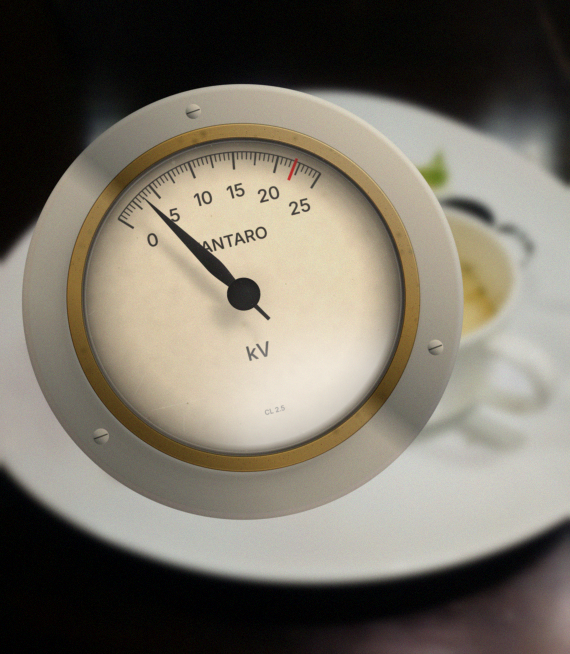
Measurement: 3.5 kV
